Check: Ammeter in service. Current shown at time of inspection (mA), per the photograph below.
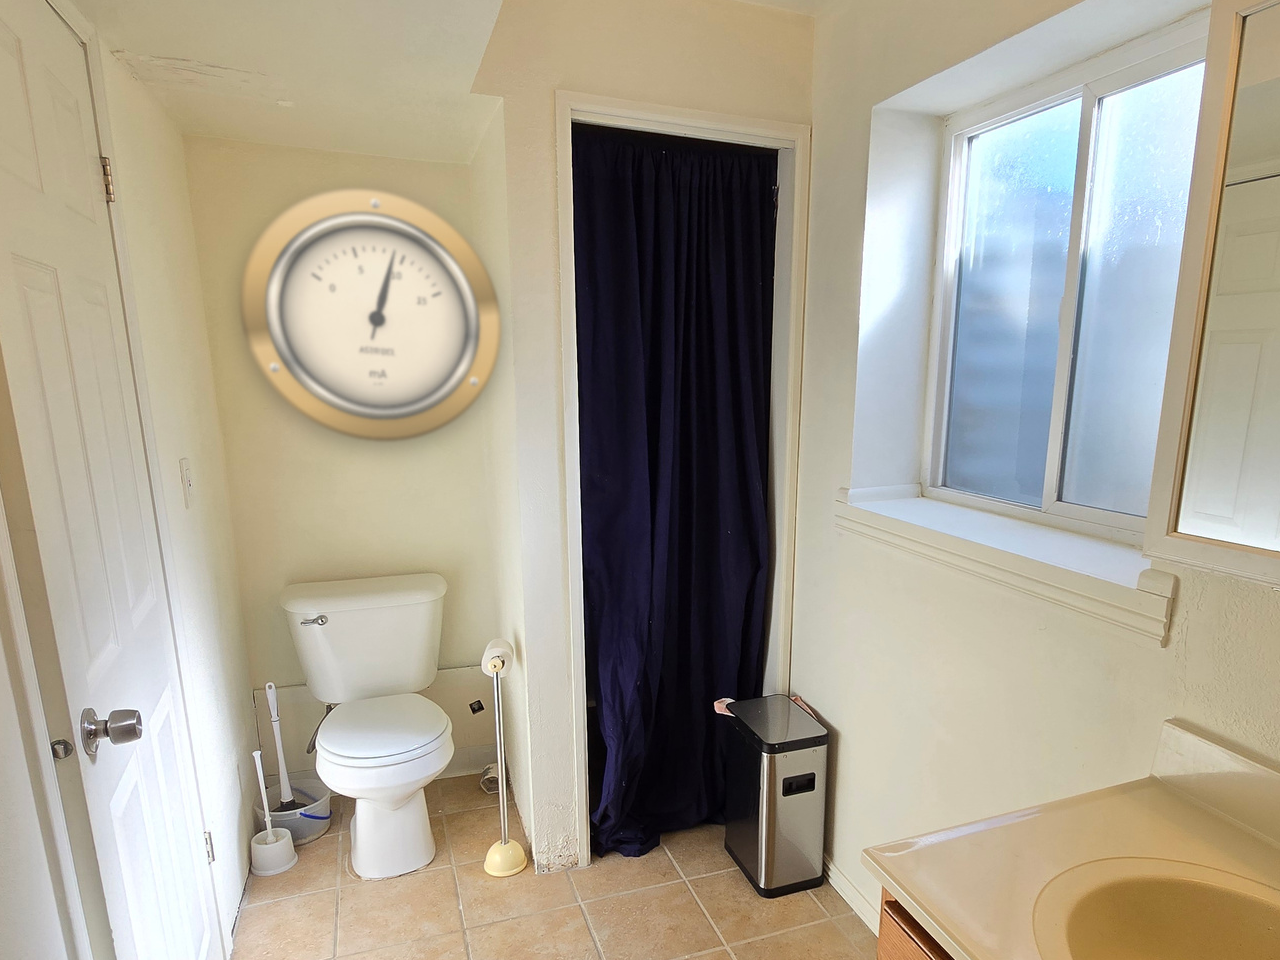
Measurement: 9 mA
